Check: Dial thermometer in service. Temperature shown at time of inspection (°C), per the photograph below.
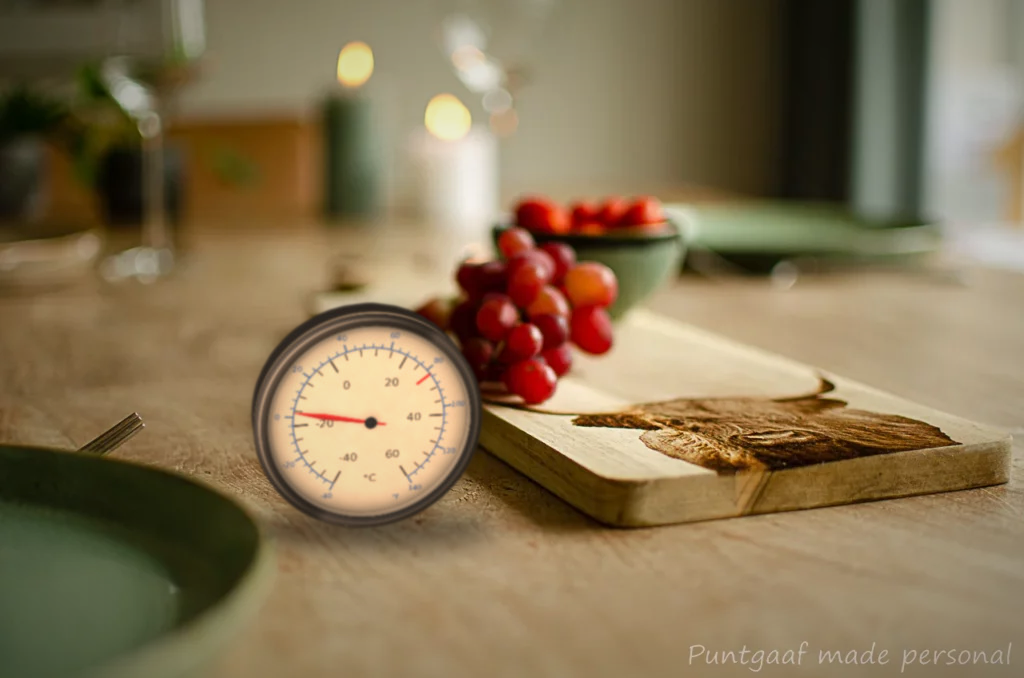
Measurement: -16 °C
